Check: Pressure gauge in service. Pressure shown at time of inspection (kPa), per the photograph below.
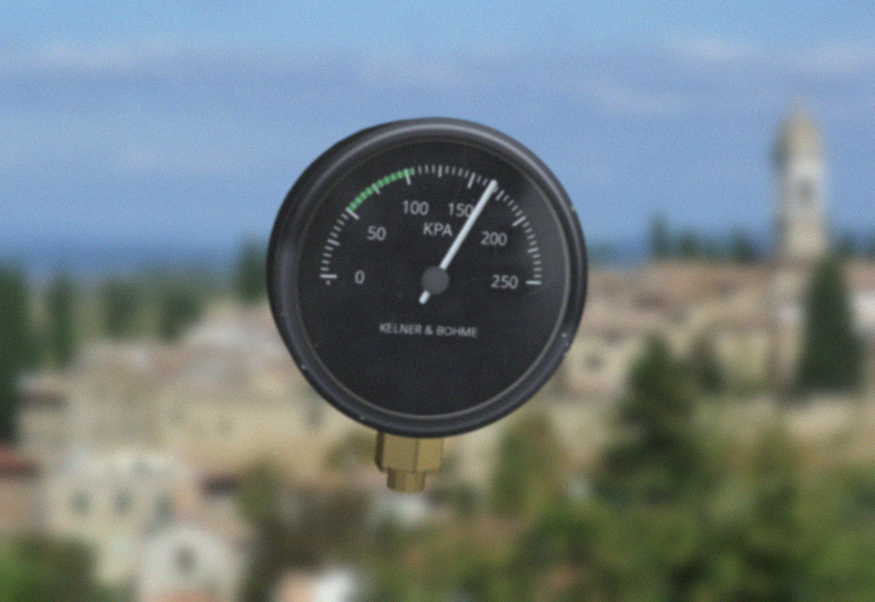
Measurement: 165 kPa
